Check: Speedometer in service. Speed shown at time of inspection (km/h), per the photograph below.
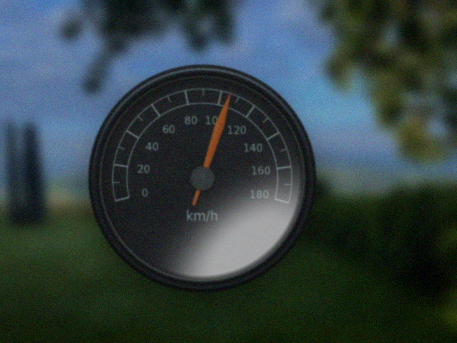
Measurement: 105 km/h
